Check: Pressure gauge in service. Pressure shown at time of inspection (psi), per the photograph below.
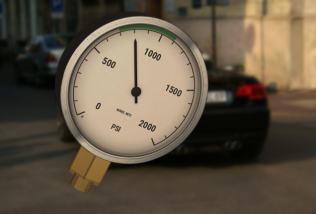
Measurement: 800 psi
